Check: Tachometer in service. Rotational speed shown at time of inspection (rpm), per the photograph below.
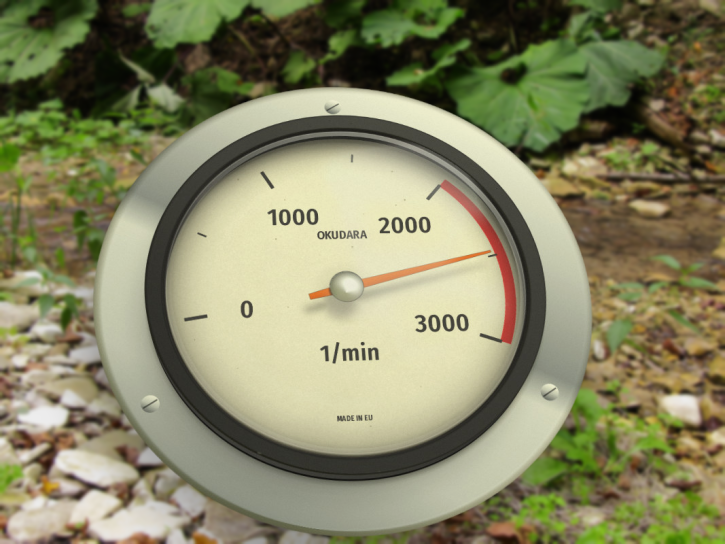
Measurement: 2500 rpm
